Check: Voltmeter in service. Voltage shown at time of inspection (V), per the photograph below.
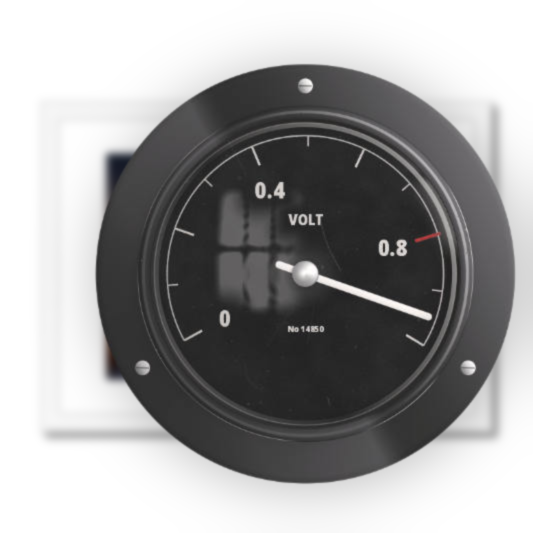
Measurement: 0.95 V
